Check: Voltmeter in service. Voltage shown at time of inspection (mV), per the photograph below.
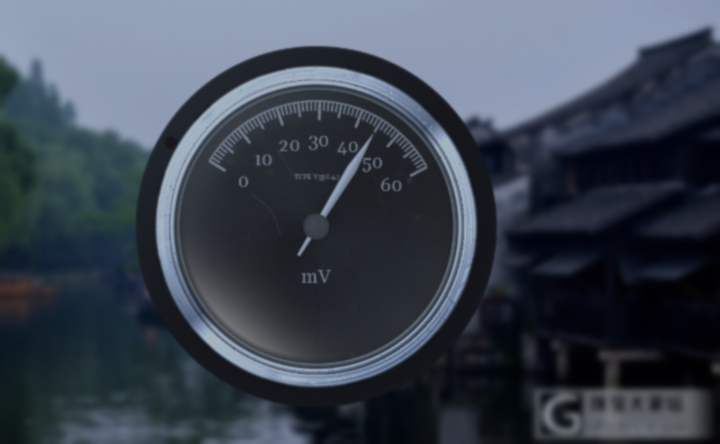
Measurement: 45 mV
